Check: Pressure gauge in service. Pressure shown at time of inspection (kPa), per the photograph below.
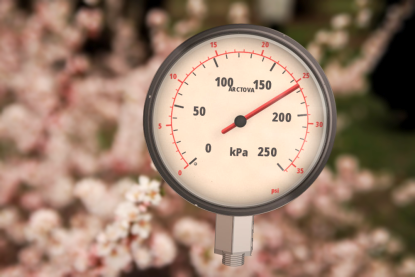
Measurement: 175 kPa
